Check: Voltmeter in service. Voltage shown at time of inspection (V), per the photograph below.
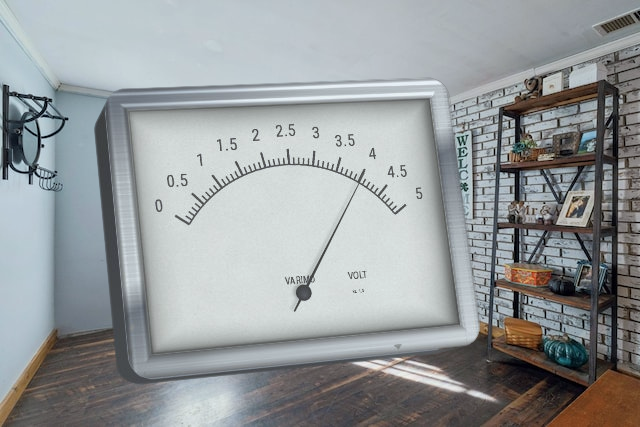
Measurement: 4 V
